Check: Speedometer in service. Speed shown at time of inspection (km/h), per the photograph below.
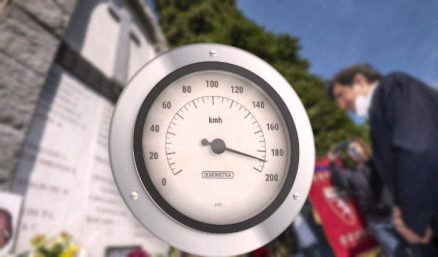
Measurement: 190 km/h
